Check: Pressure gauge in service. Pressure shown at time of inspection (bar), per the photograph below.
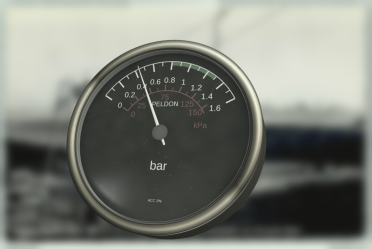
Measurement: 0.45 bar
